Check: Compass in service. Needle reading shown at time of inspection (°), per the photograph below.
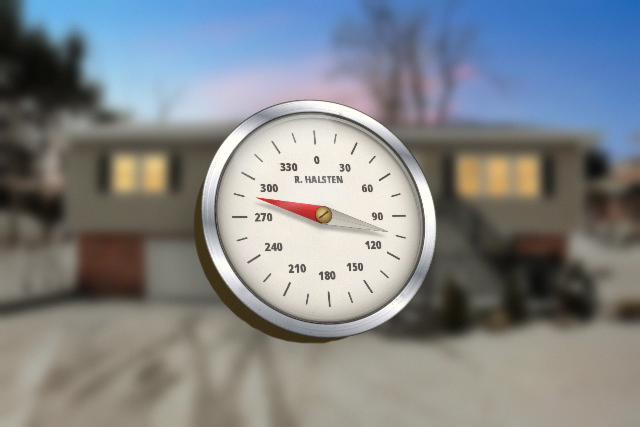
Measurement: 285 °
